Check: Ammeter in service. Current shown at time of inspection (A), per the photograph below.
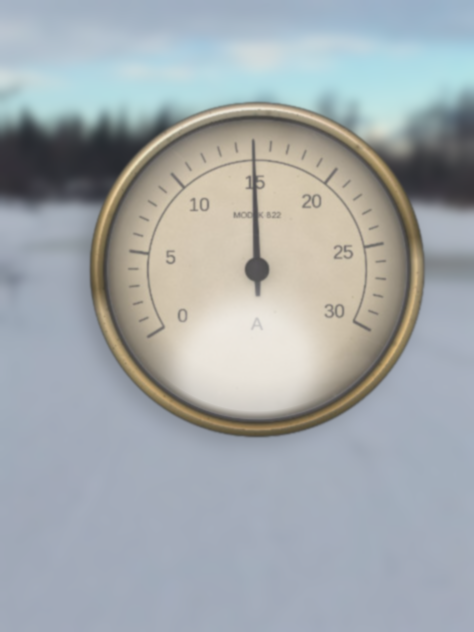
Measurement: 15 A
